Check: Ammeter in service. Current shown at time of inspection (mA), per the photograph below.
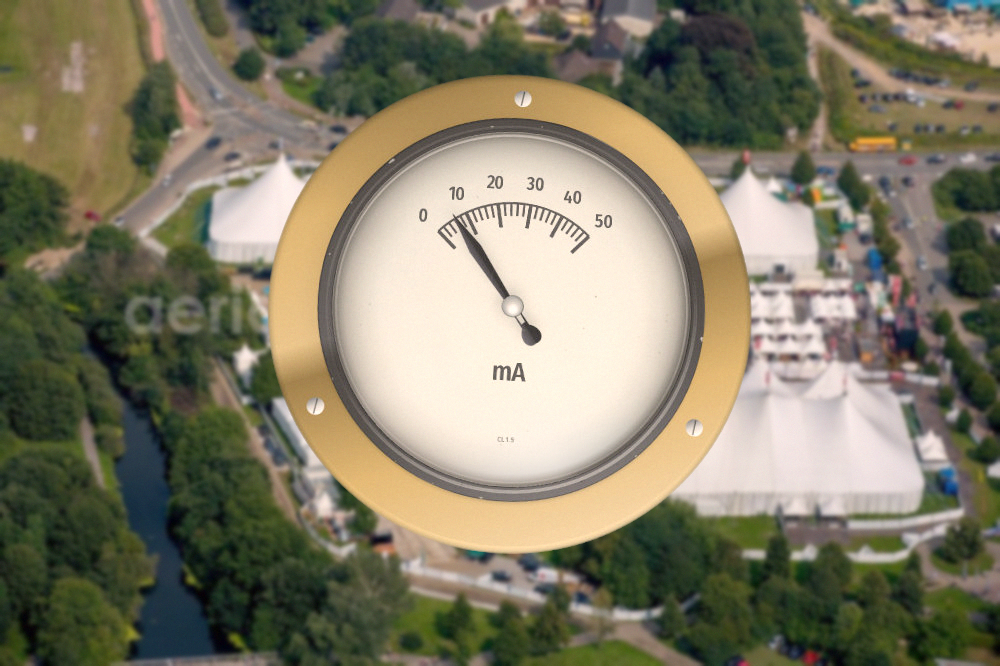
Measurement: 6 mA
